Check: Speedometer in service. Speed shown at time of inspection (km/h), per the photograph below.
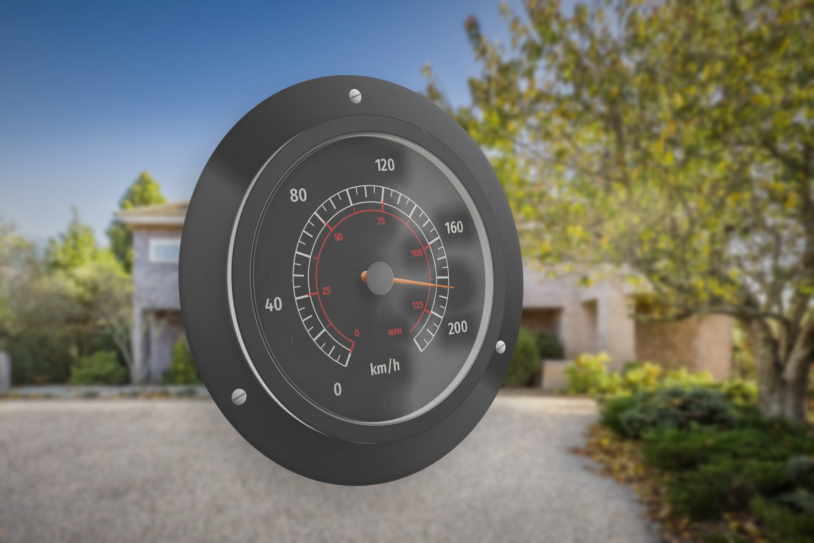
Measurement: 185 km/h
